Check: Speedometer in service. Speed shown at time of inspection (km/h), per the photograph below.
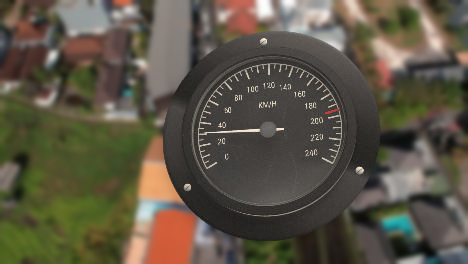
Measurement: 30 km/h
